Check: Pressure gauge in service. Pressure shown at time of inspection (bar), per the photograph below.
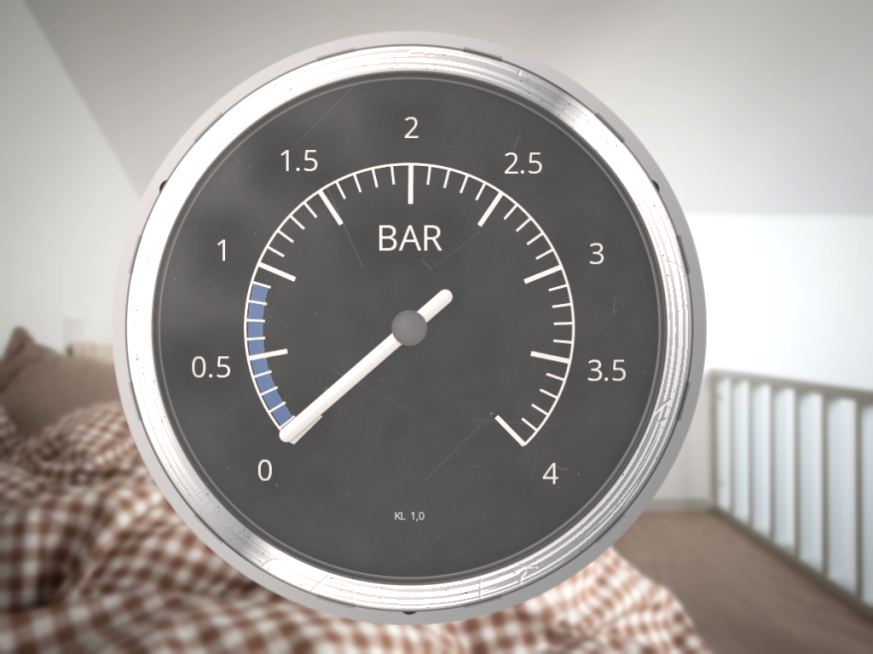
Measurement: 0.05 bar
